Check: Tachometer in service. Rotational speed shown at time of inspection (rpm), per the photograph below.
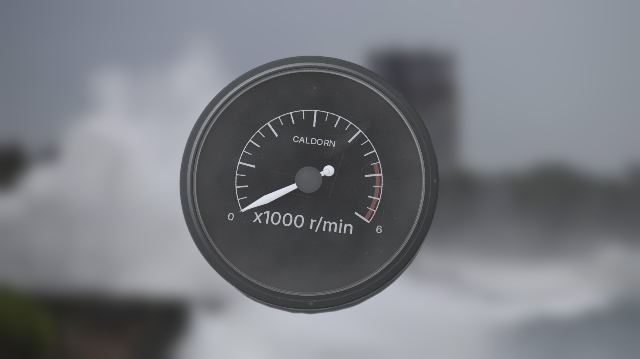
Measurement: 0 rpm
